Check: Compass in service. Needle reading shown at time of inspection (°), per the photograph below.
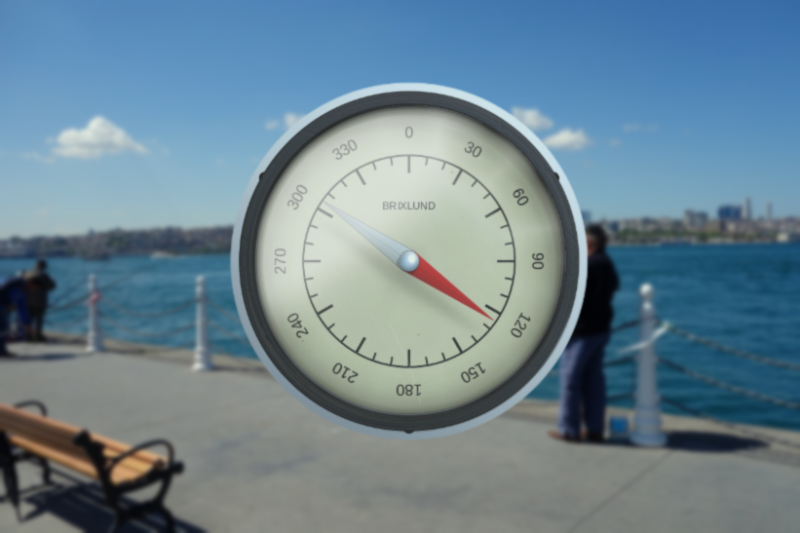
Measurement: 125 °
